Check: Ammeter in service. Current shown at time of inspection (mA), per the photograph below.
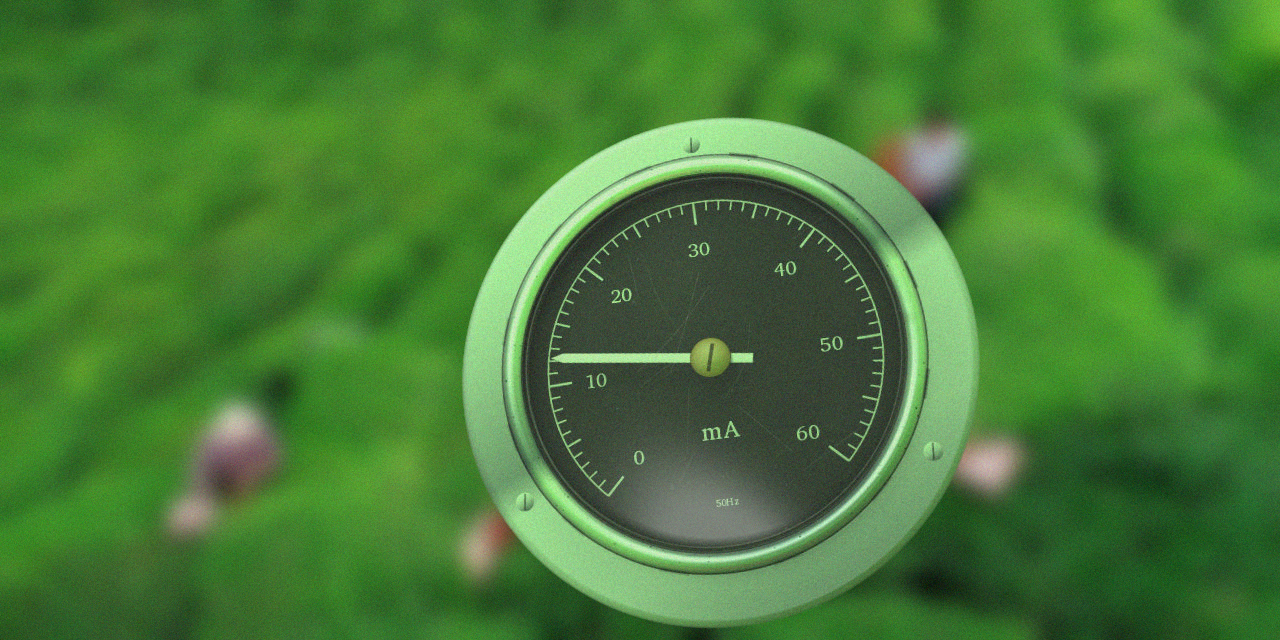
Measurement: 12 mA
